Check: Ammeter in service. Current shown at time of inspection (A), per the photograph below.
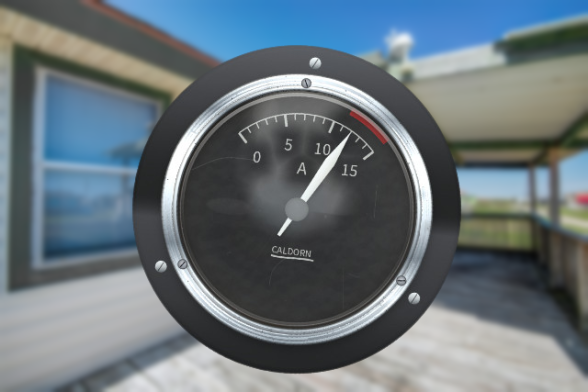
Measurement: 12 A
